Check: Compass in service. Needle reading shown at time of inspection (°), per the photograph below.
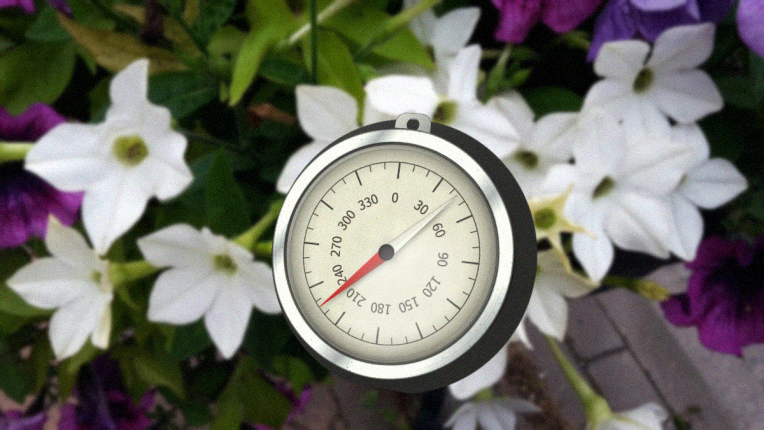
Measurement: 225 °
